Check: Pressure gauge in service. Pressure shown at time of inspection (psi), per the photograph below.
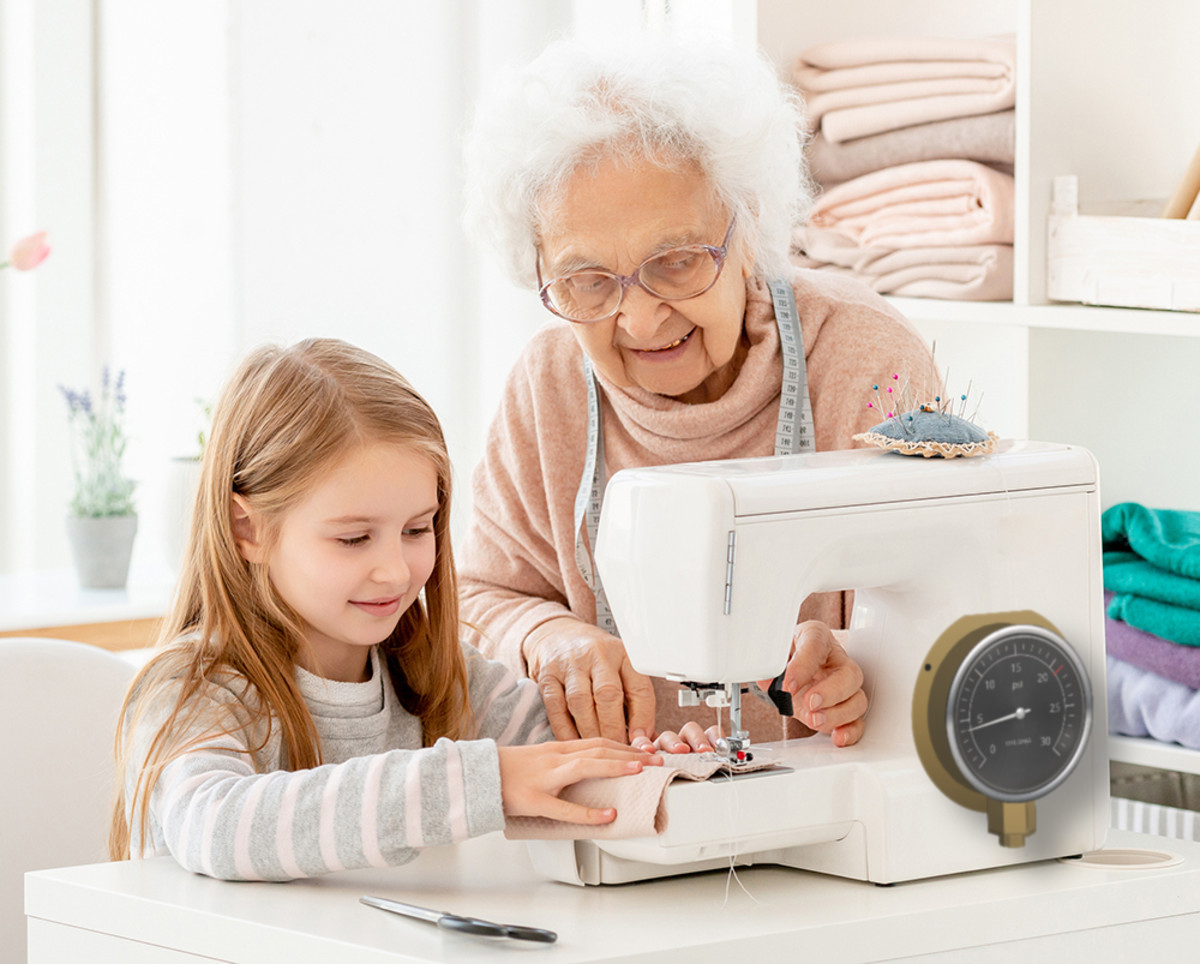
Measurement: 4 psi
